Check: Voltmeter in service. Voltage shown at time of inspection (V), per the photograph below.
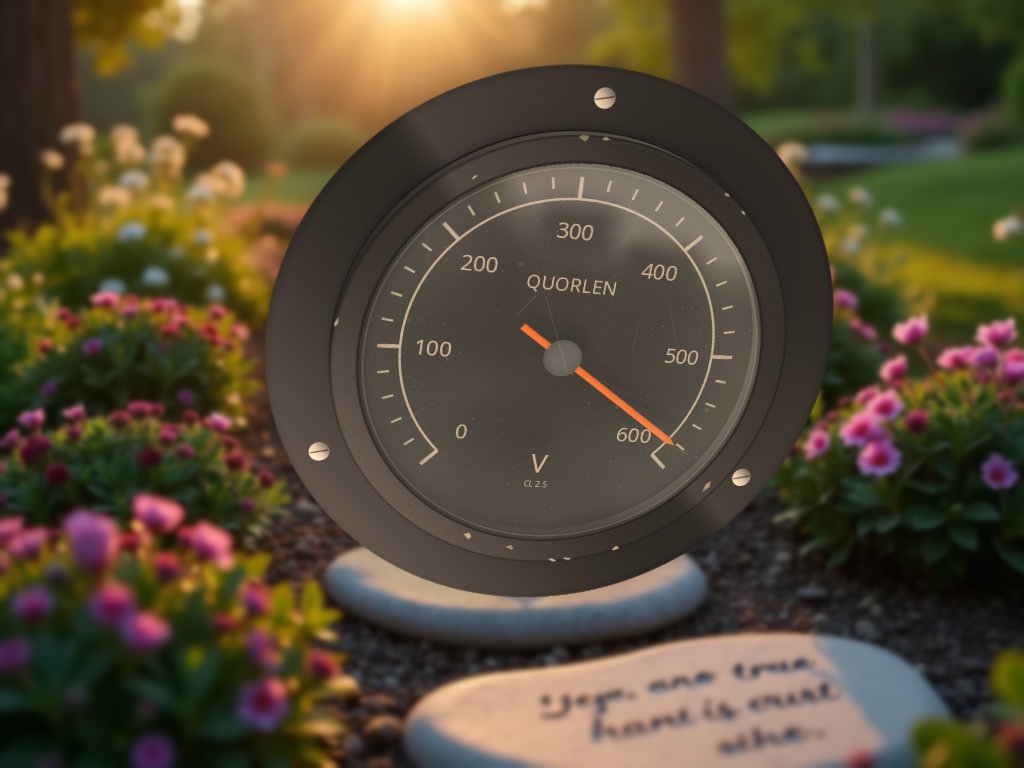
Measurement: 580 V
